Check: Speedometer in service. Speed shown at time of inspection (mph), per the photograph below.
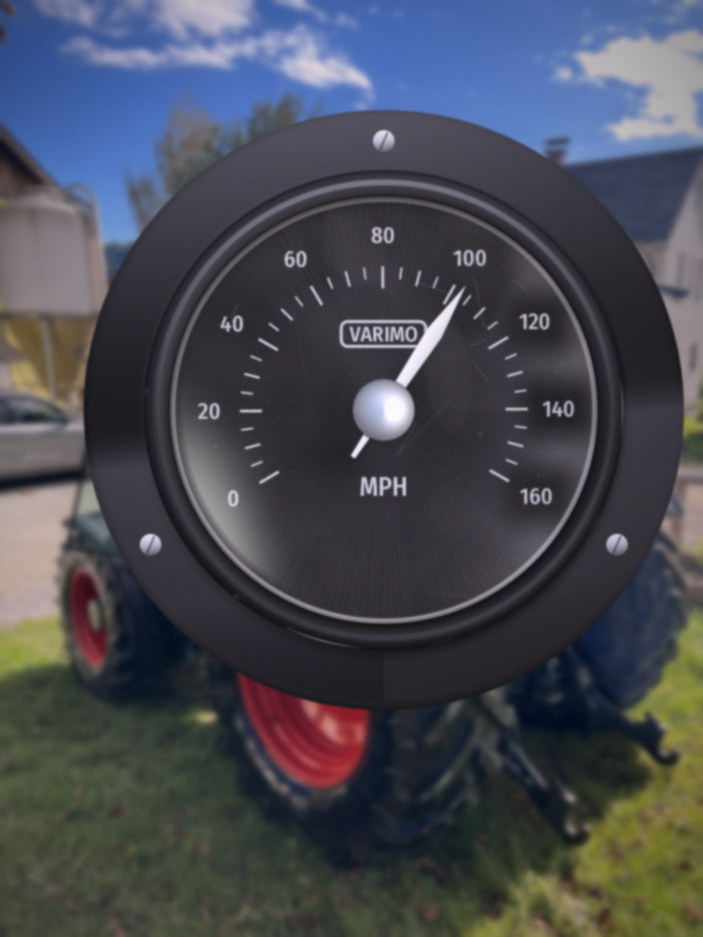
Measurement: 102.5 mph
